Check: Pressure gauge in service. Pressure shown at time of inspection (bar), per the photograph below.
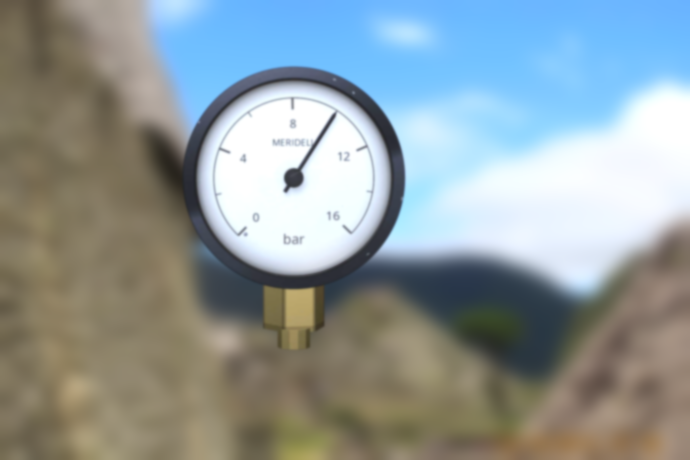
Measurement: 10 bar
